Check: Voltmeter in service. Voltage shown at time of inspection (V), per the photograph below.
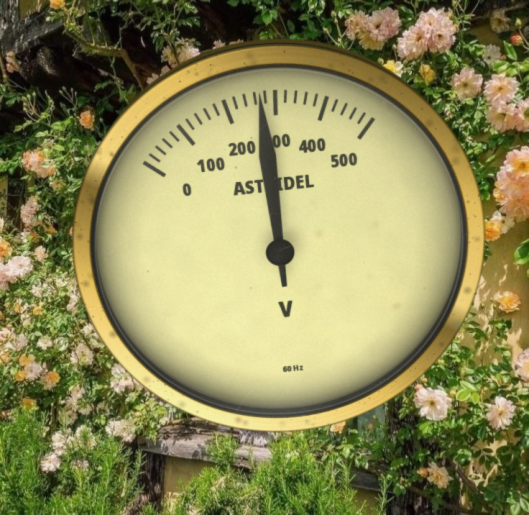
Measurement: 270 V
